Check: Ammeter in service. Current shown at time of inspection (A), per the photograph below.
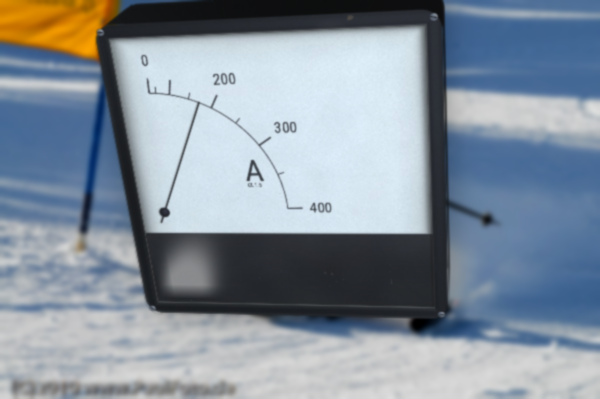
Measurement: 175 A
